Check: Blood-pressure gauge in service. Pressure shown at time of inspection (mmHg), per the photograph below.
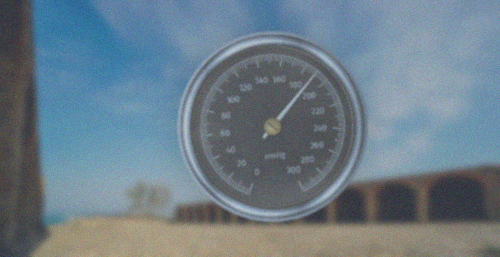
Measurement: 190 mmHg
